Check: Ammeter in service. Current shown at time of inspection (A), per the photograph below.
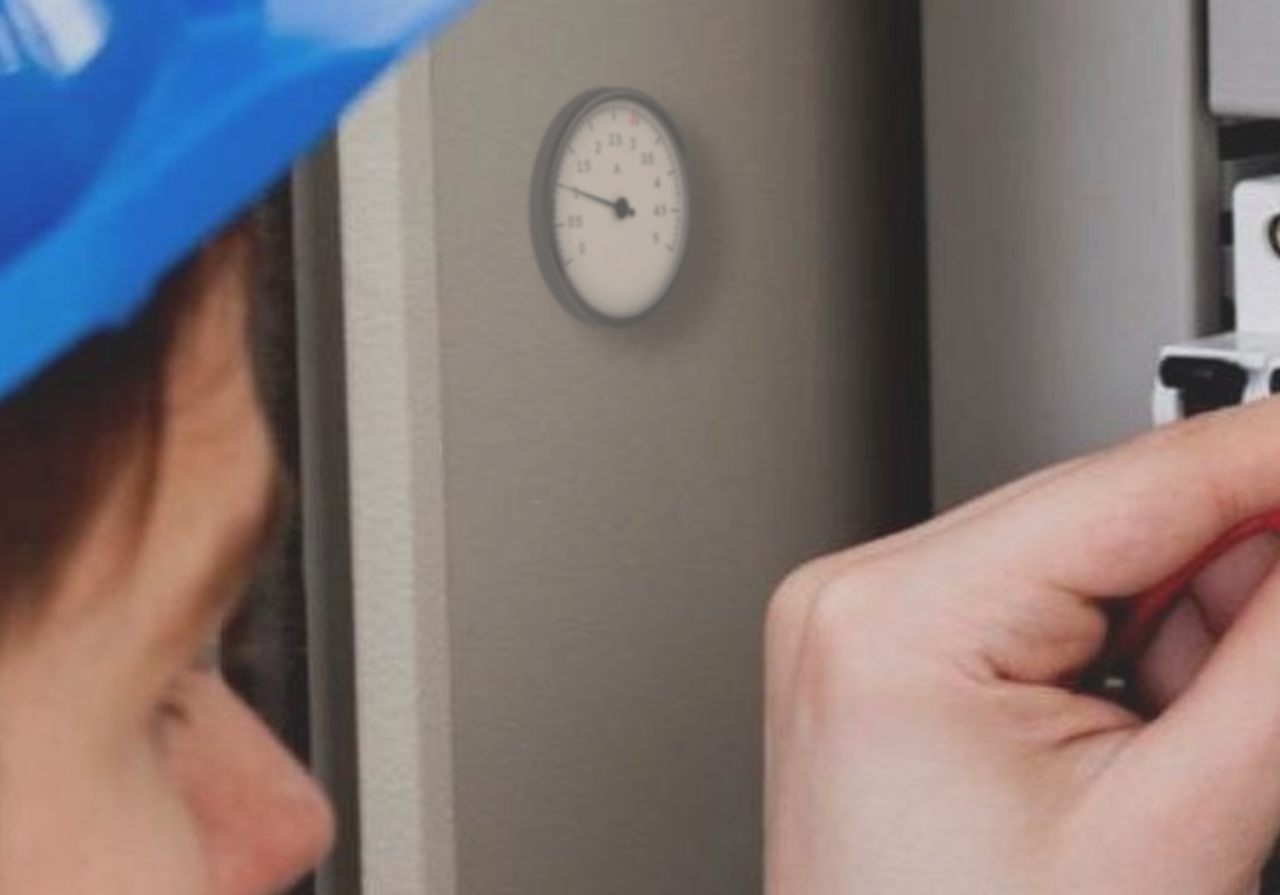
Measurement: 1 A
